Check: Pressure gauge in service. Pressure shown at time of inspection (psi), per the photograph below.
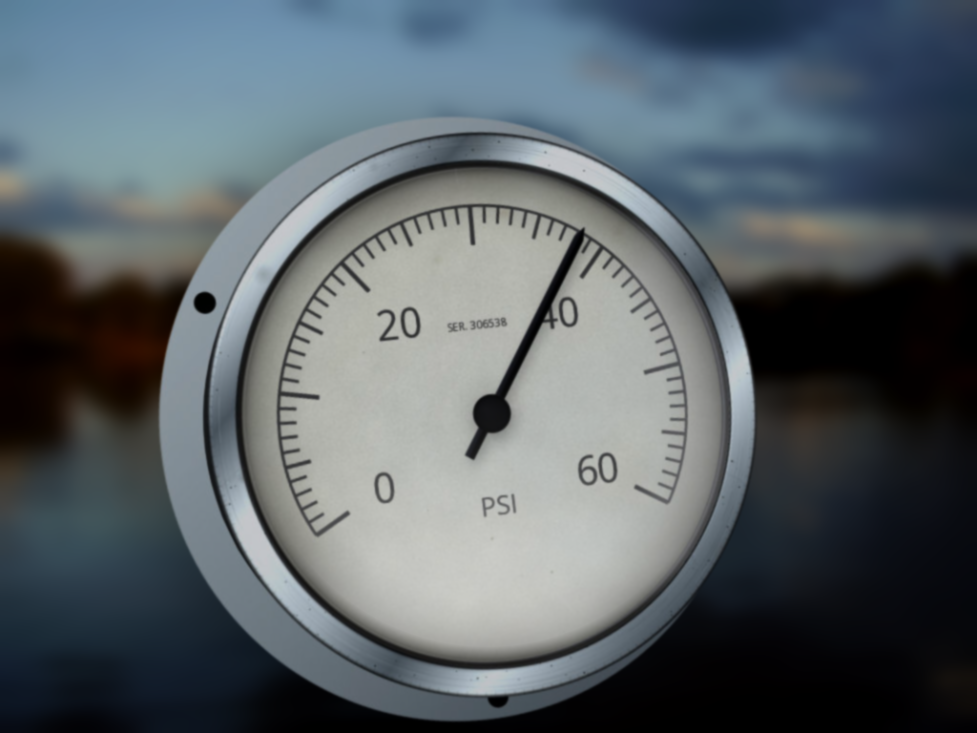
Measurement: 38 psi
